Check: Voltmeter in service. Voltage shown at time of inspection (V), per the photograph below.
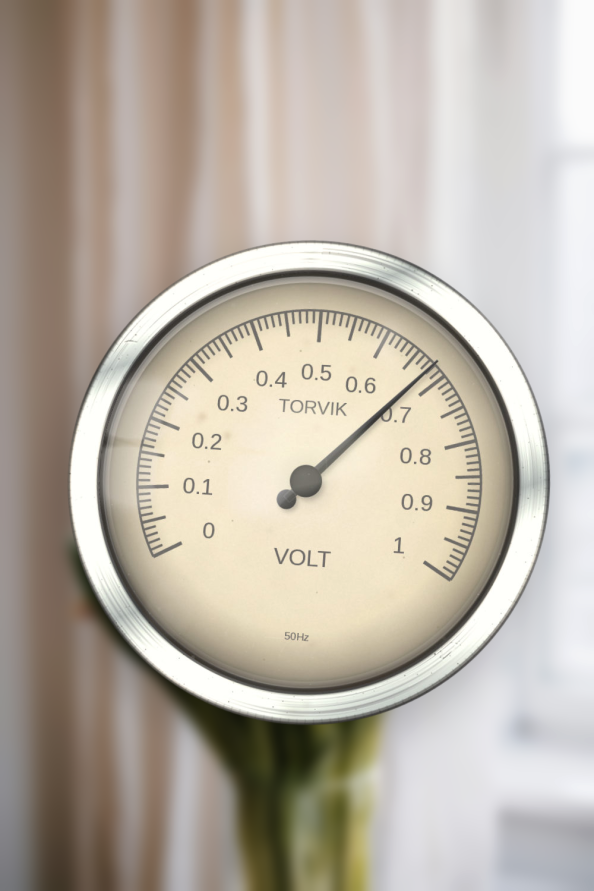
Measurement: 0.68 V
